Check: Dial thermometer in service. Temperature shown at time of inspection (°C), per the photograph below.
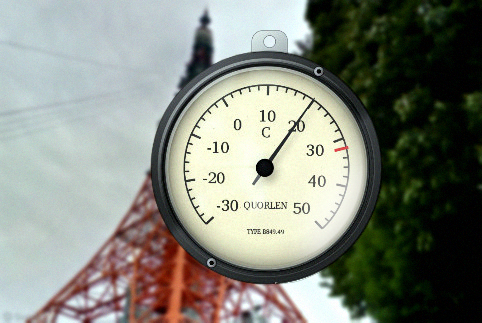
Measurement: 20 °C
